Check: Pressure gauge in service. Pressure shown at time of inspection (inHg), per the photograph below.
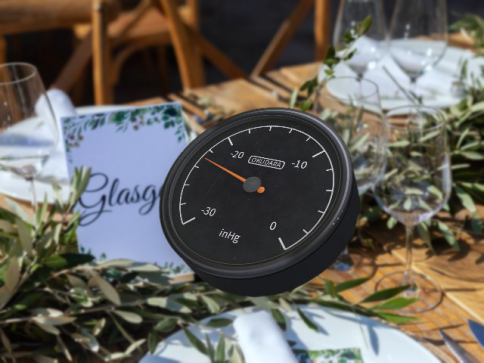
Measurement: -23 inHg
